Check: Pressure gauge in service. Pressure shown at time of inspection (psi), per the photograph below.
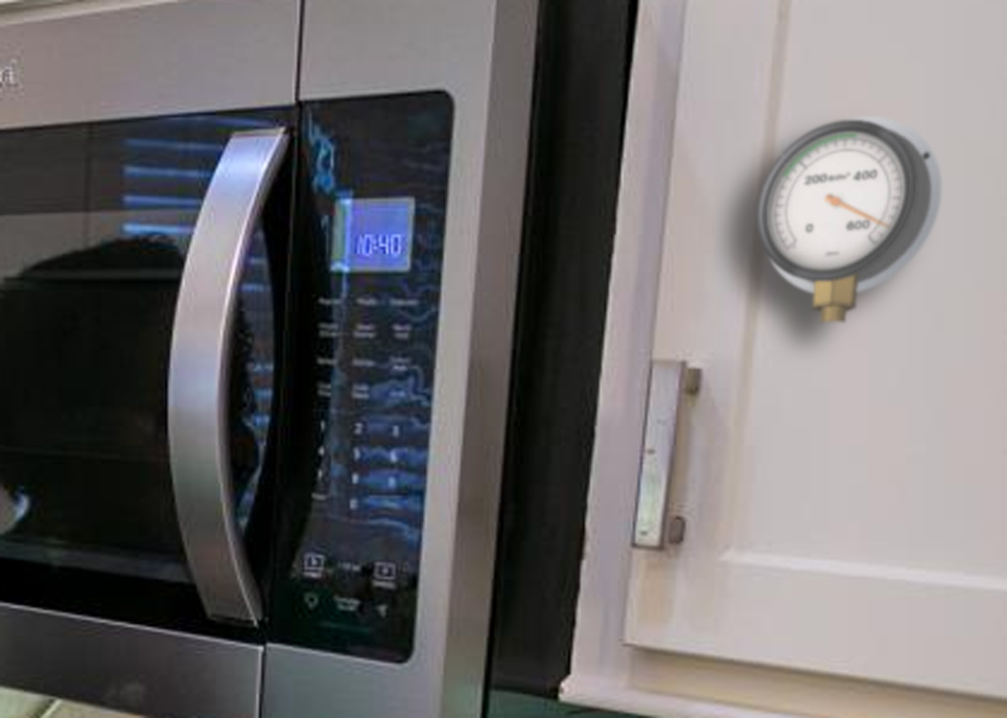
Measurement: 560 psi
